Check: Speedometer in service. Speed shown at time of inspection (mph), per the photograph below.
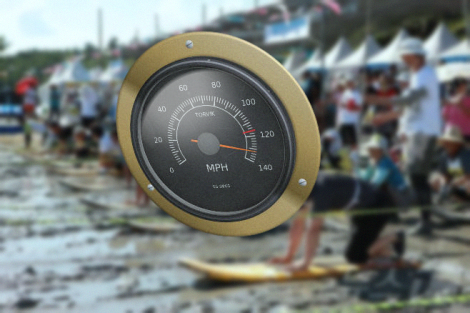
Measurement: 130 mph
